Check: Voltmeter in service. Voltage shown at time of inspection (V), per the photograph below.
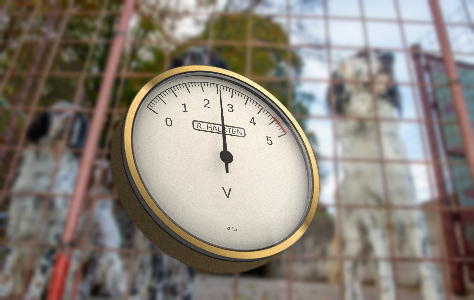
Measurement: 2.5 V
